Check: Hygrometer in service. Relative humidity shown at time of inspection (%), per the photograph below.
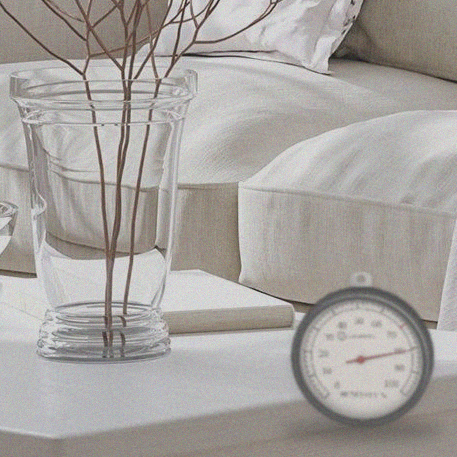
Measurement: 80 %
